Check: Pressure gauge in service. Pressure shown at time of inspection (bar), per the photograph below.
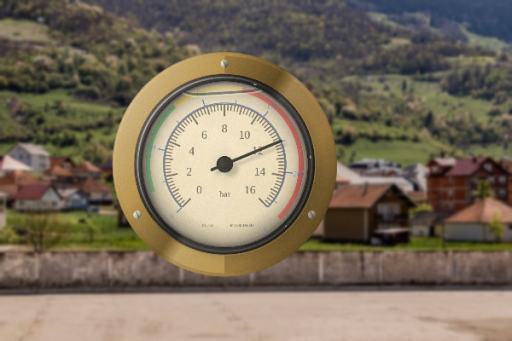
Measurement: 12 bar
